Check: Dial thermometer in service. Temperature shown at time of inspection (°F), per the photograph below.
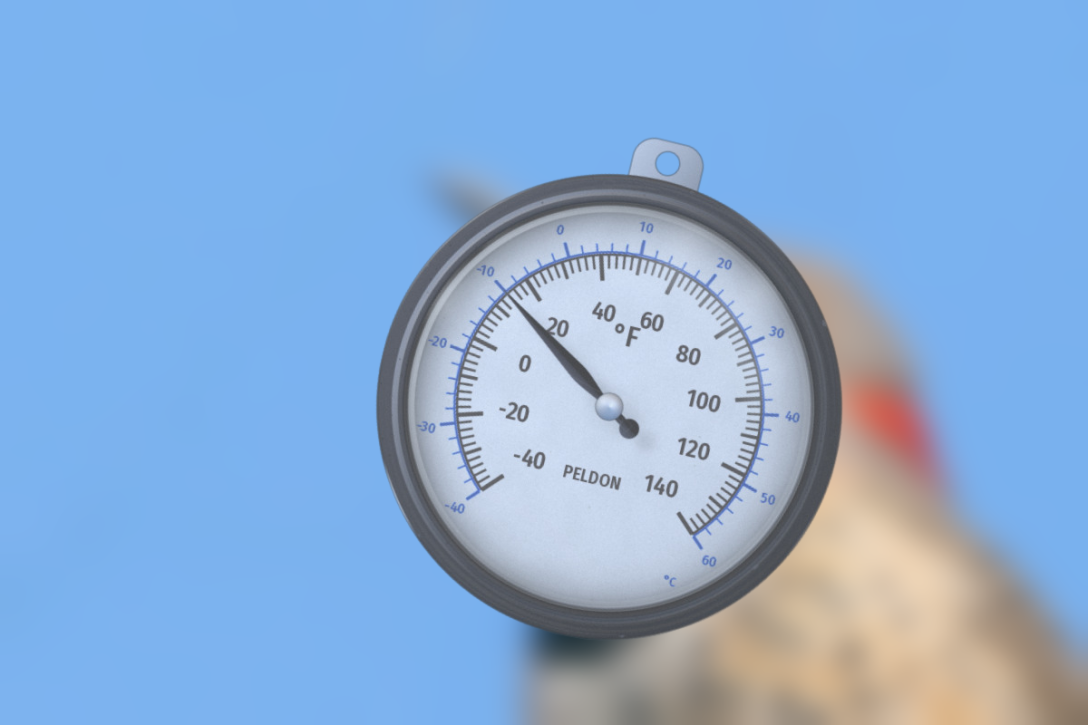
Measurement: 14 °F
